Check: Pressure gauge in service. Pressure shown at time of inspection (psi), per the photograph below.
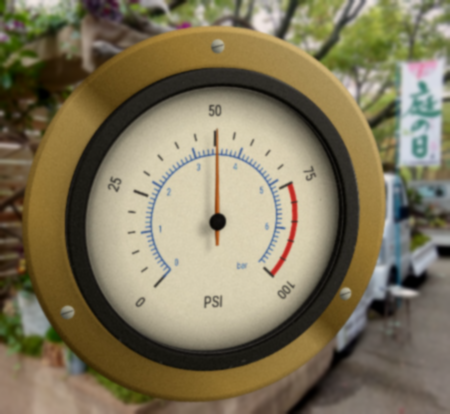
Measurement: 50 psi
